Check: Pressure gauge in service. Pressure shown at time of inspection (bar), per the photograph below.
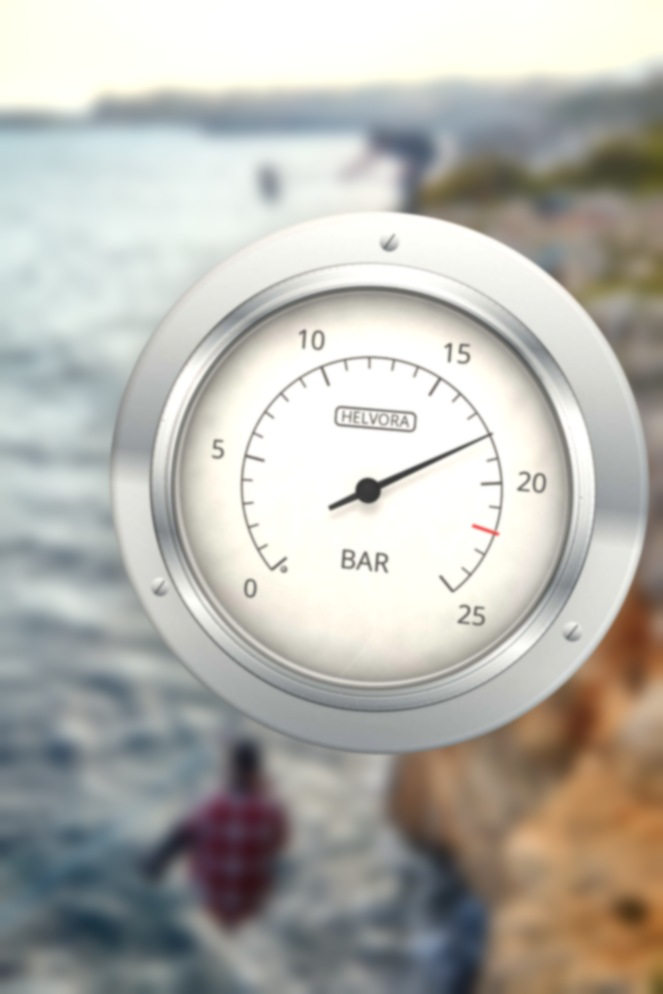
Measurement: 18 bar
